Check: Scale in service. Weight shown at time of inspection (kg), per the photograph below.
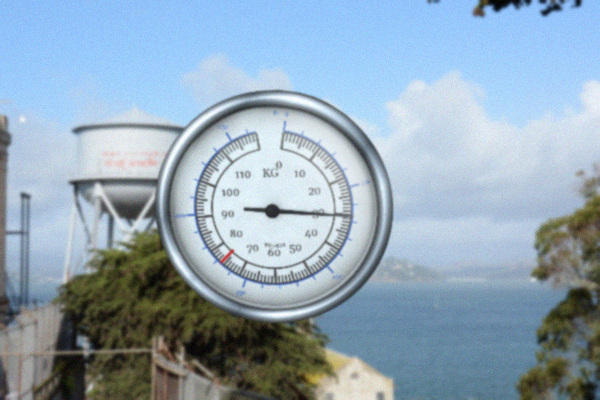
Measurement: 30 kg
